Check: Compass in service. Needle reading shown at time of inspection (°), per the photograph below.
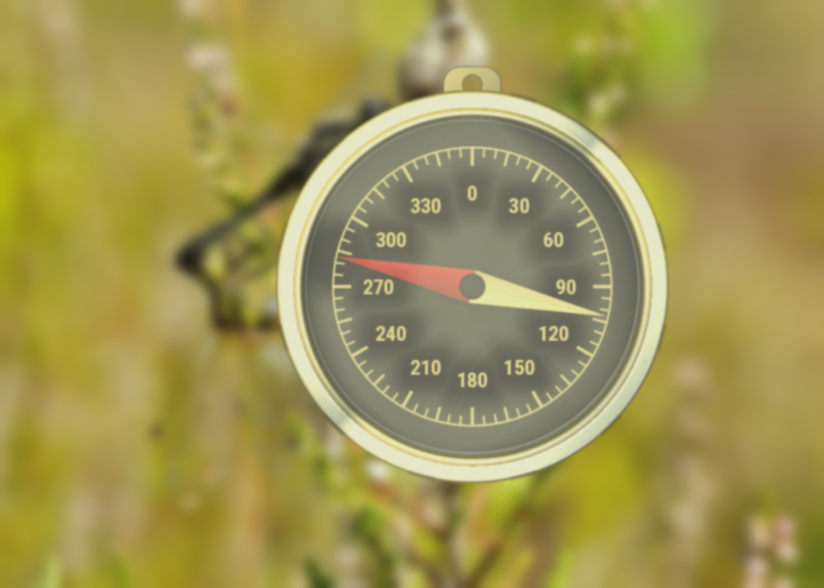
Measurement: 282.5 °
